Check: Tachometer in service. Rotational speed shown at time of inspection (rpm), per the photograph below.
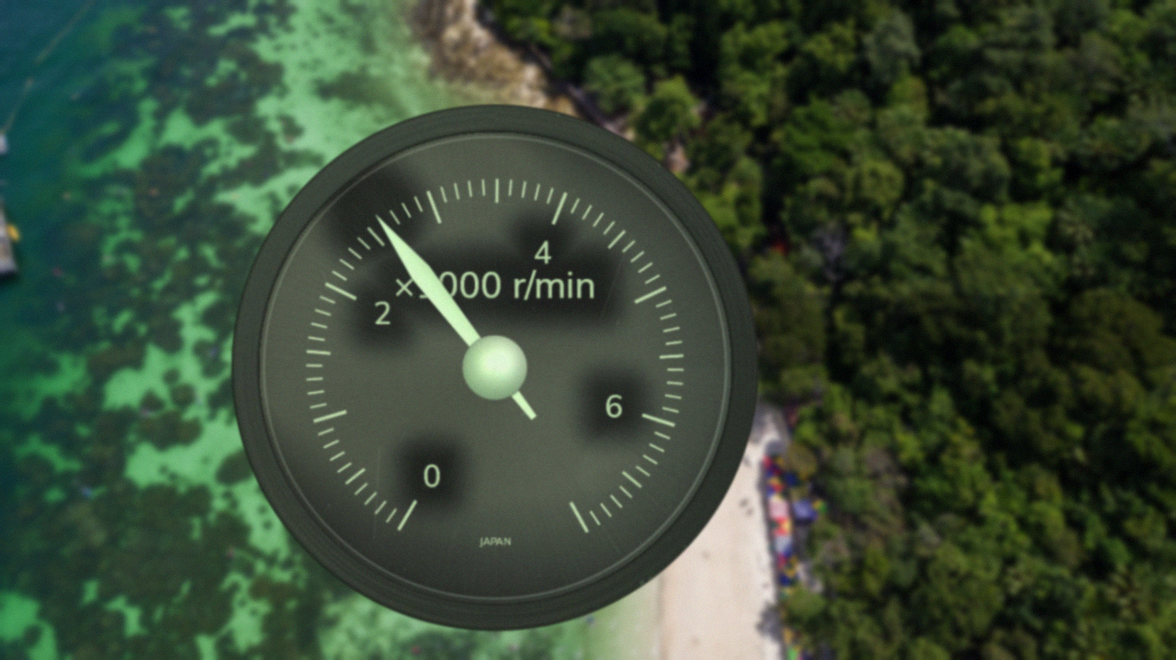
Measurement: 2600 rpm
